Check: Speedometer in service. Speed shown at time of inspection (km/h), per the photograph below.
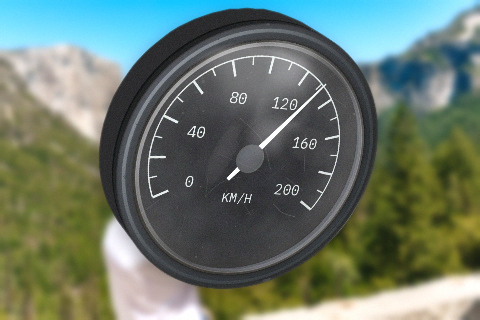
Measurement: 130 km/h
